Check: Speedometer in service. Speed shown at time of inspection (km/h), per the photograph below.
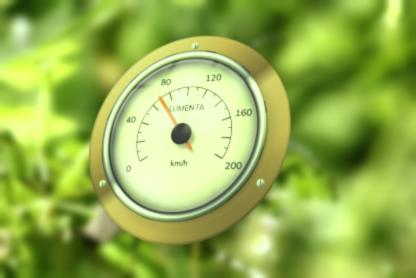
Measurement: 70 km/h
